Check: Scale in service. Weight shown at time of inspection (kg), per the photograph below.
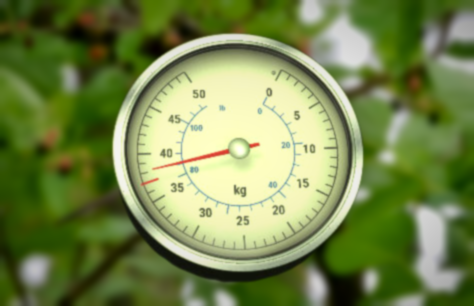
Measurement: 38 kg
